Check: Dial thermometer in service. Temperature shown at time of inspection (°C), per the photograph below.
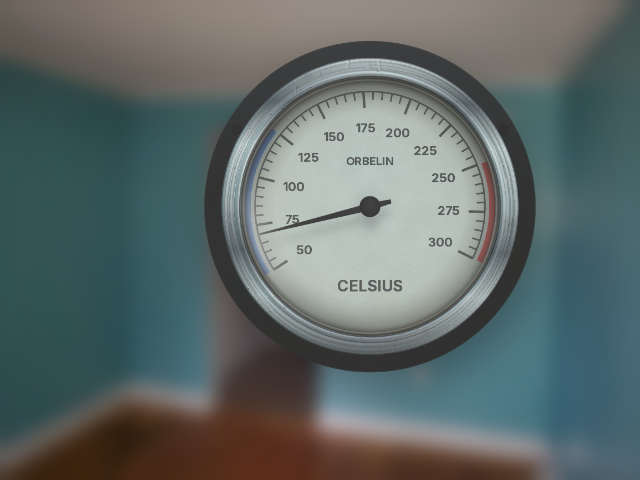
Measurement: 70 °C
